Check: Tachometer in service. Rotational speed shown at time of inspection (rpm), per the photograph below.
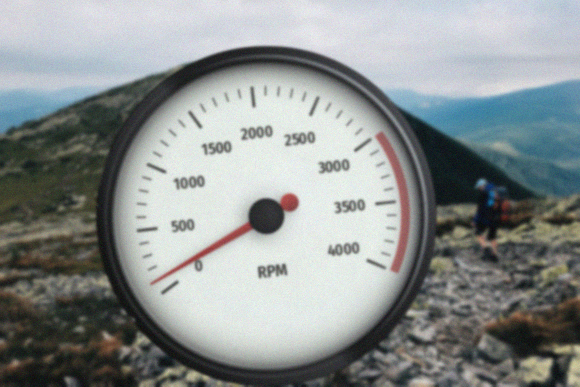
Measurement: 100 rpm
